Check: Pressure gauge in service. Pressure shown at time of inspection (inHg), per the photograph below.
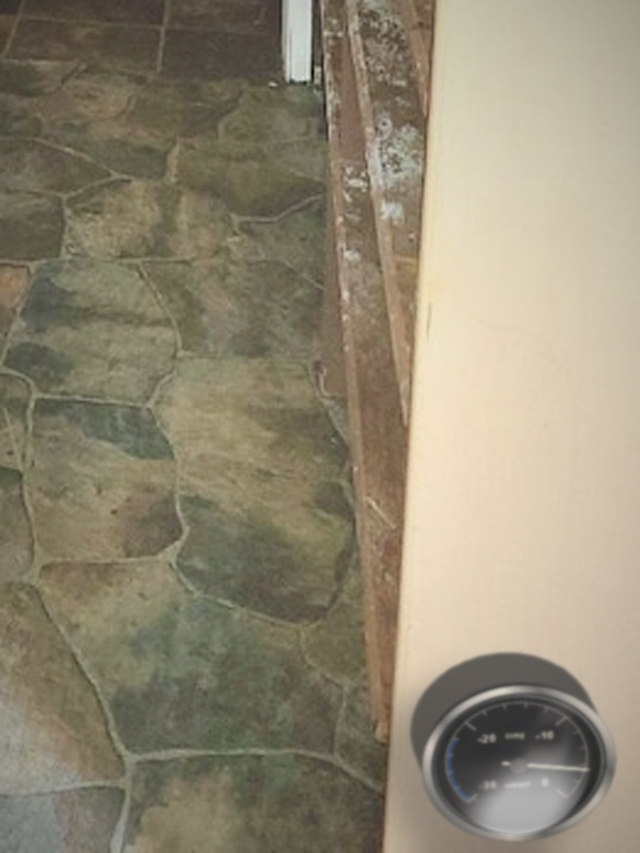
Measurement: -4 inHg
